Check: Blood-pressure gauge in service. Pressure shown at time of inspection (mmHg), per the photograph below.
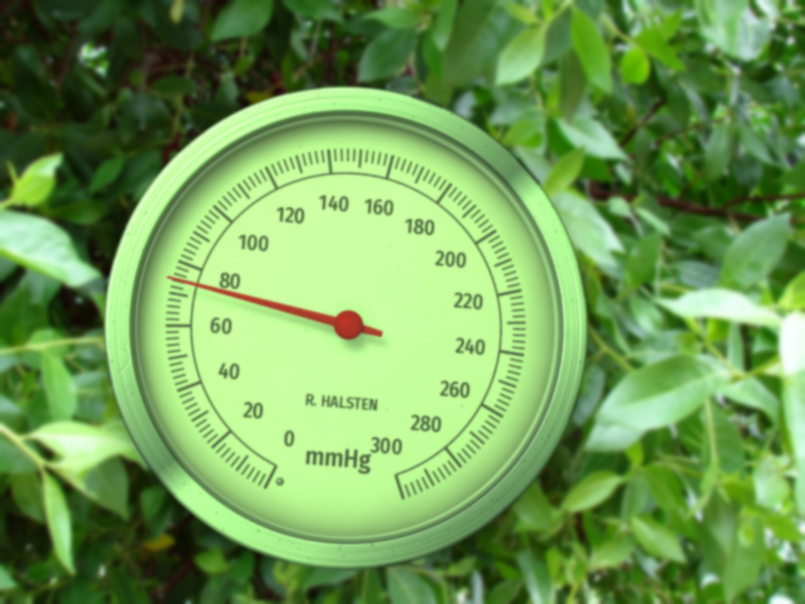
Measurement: 74 mmHg
